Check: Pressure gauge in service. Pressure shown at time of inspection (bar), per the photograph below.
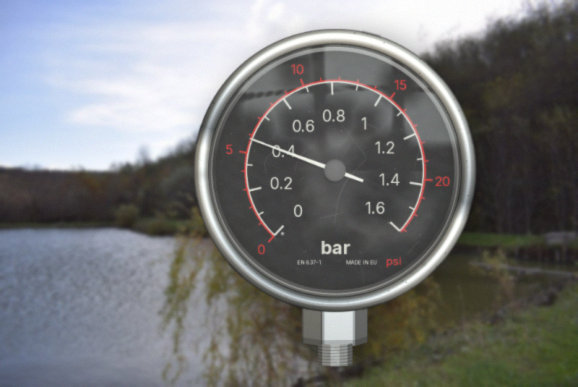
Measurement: 0.4 bar
